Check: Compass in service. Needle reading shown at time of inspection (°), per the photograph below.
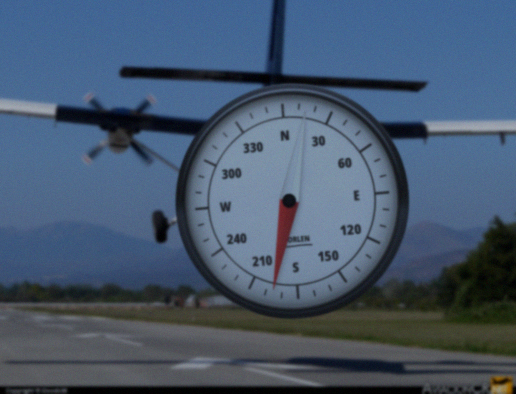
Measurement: 195 °
